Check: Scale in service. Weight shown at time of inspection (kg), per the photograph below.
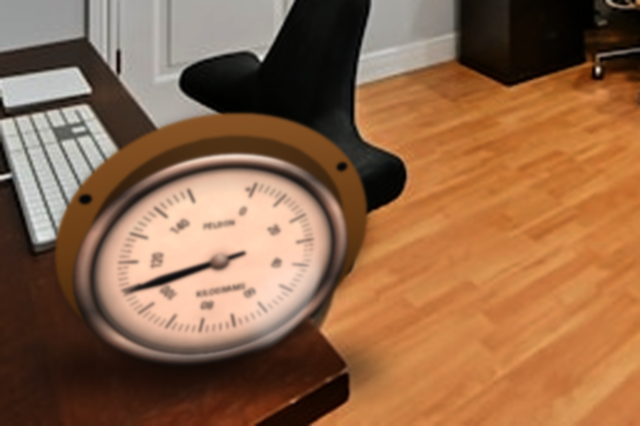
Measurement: 110 kg
